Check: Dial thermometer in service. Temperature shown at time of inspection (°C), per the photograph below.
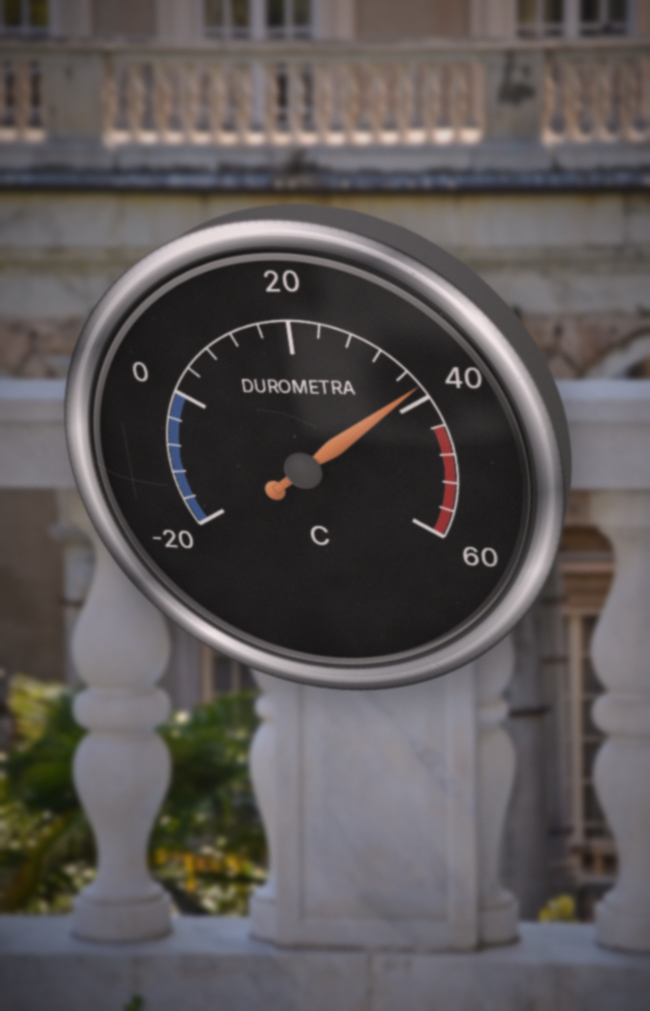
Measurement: 38 °C
